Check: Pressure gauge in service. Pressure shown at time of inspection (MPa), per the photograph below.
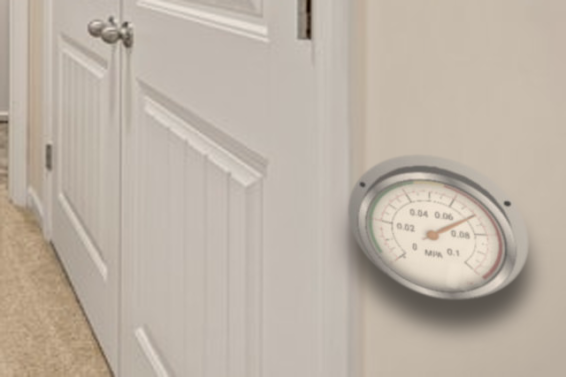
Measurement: 0.07 MPa
